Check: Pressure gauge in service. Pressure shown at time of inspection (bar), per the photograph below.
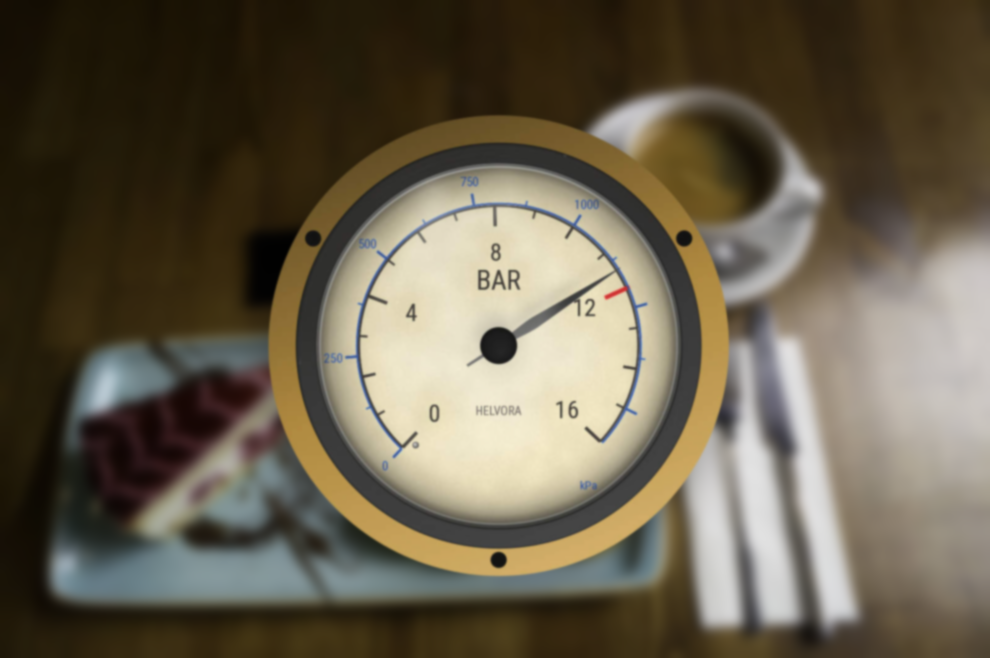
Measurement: 11.5 bar
